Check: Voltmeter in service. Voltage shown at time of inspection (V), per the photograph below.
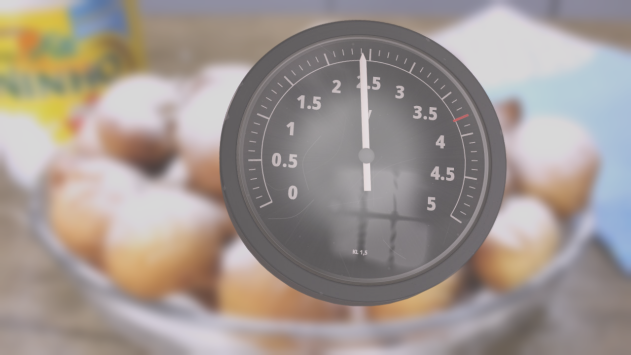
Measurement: 2.4 V
